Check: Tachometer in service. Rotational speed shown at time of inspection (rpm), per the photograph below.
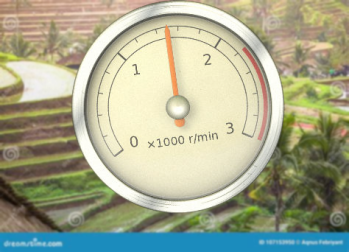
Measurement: 1500 rpm
